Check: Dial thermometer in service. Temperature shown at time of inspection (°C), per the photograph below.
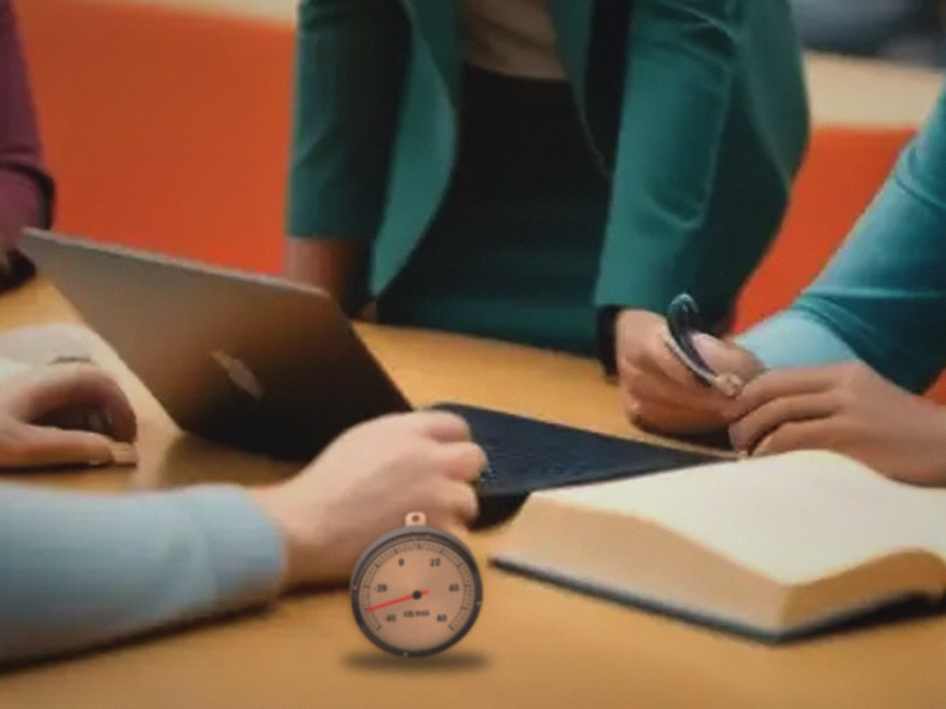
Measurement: -30 °C
